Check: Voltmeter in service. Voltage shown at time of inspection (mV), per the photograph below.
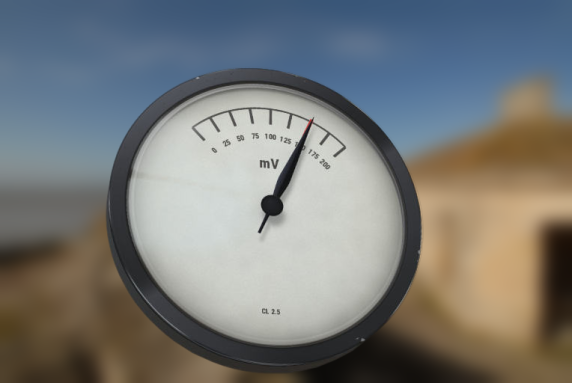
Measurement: 150 mV
